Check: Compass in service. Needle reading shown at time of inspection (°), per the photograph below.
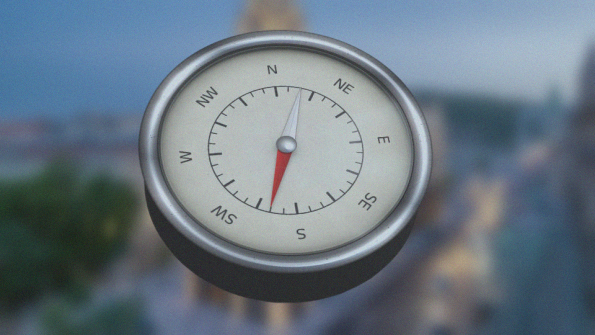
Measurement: 200 °
